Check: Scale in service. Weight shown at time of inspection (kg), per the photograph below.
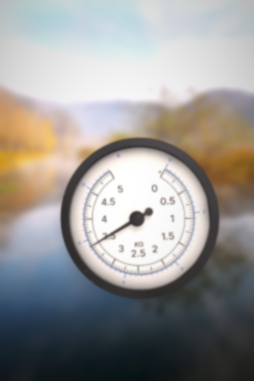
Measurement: 3.5 kg
